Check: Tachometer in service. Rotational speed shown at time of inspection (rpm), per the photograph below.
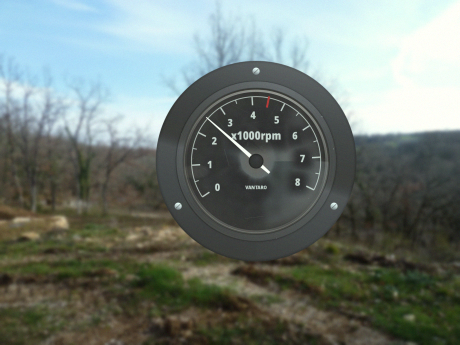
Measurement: 2500 rpm
